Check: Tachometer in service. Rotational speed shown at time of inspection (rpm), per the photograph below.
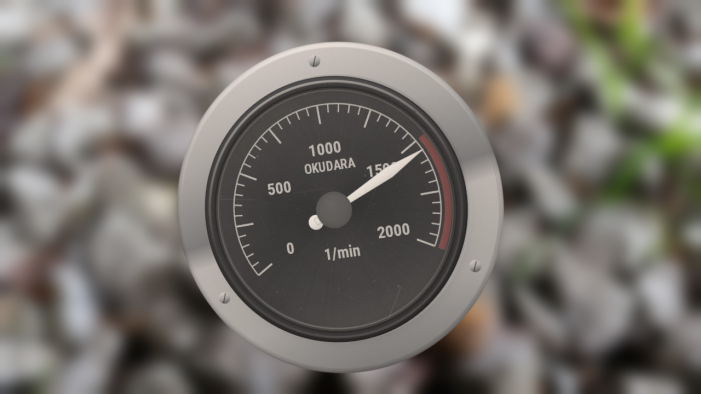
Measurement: 1550 rpm
